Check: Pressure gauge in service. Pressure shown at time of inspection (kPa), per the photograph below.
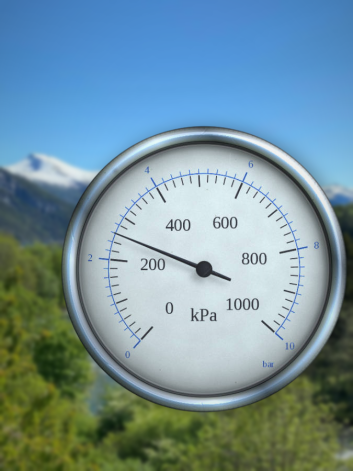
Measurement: 260 kPa
